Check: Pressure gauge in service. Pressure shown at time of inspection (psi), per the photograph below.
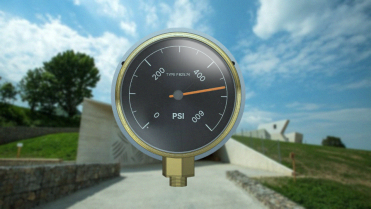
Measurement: 475 psi
